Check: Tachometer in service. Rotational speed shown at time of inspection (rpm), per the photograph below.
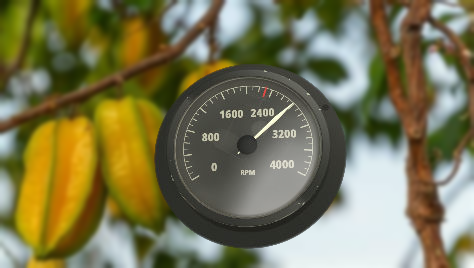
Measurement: 2800 rpm
